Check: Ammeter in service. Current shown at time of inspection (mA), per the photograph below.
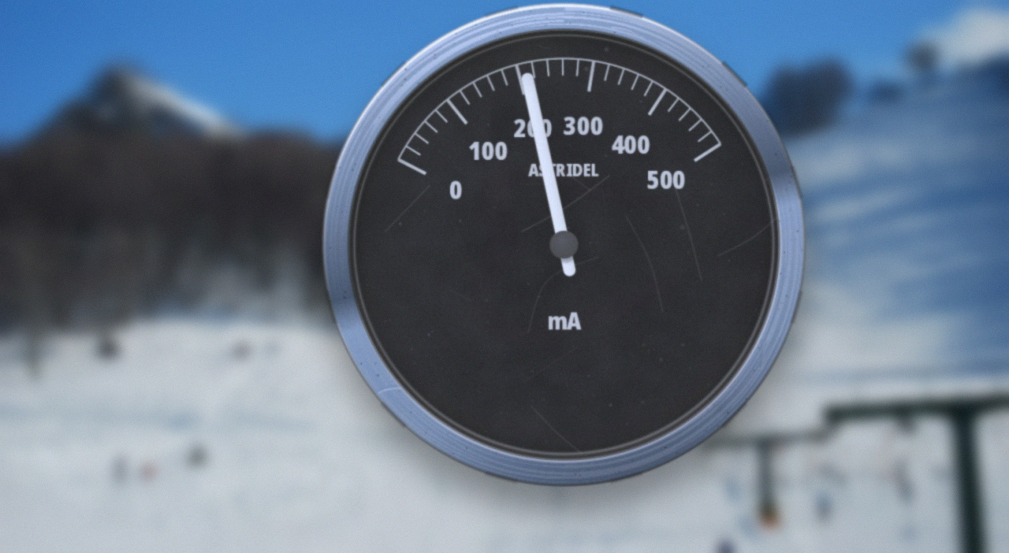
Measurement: 210 mA
